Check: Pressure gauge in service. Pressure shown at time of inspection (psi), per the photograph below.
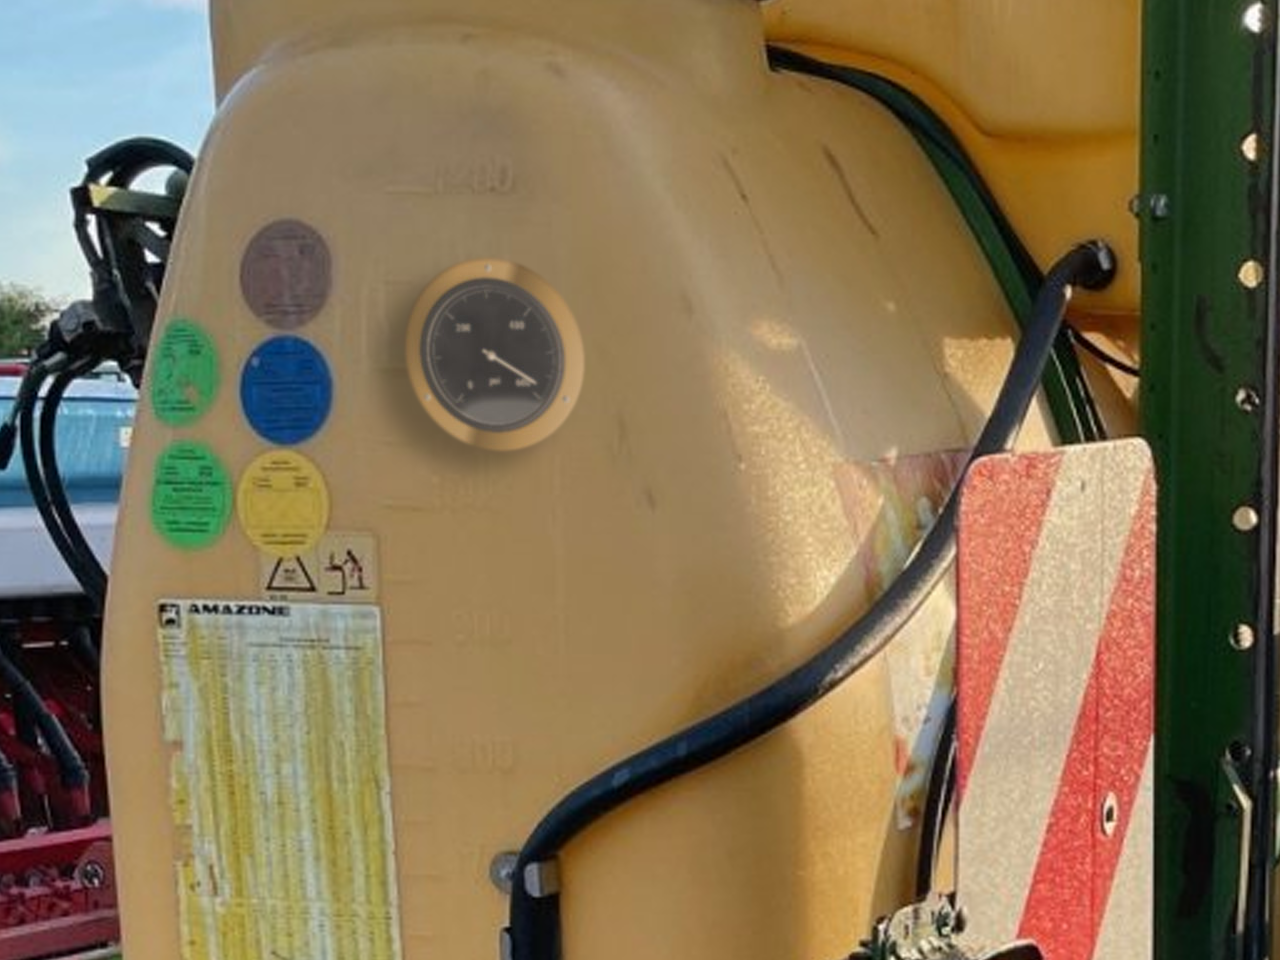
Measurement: 575 psi
